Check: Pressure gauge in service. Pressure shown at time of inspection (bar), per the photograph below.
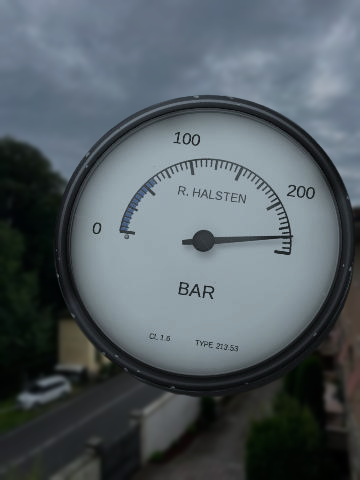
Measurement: 235 bar
